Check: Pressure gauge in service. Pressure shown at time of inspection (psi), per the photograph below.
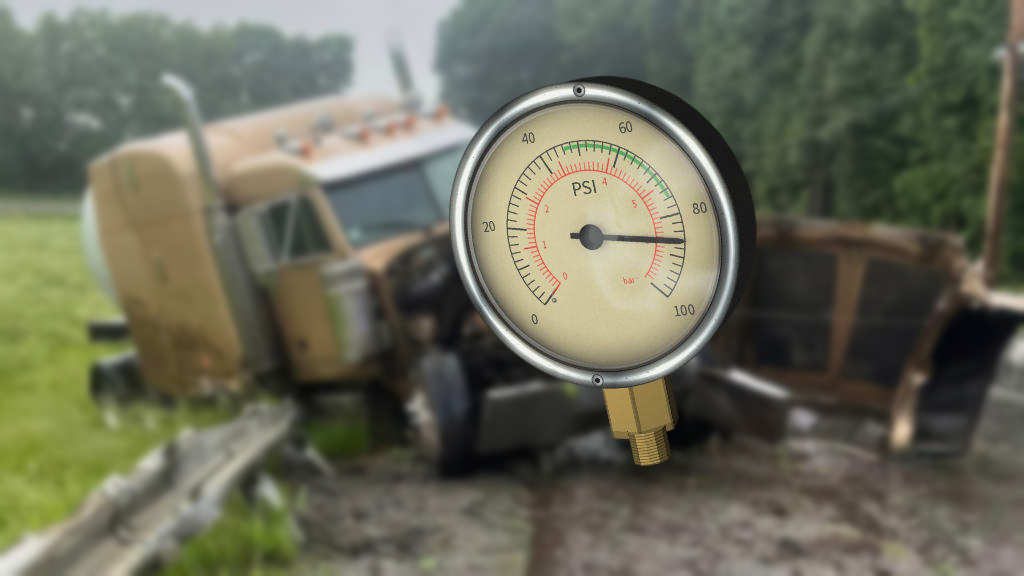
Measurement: 86 psi
